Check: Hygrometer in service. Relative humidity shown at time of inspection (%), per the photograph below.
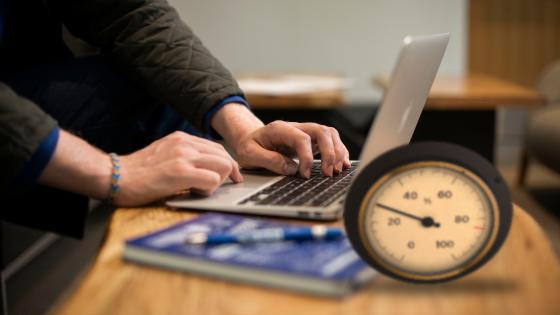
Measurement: 28 %
